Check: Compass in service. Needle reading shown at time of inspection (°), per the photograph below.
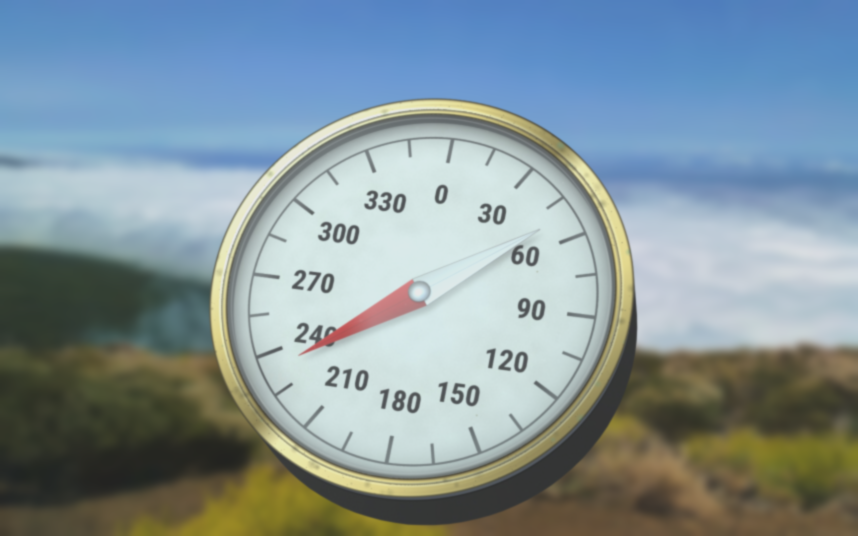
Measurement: 232.5 °
